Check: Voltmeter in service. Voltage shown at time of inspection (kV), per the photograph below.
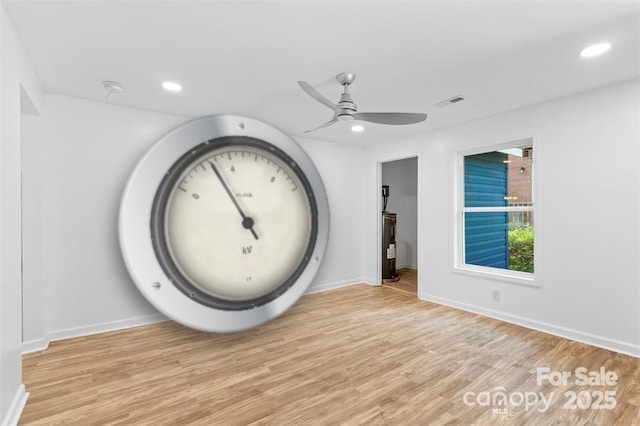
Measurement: 2.5 kV
